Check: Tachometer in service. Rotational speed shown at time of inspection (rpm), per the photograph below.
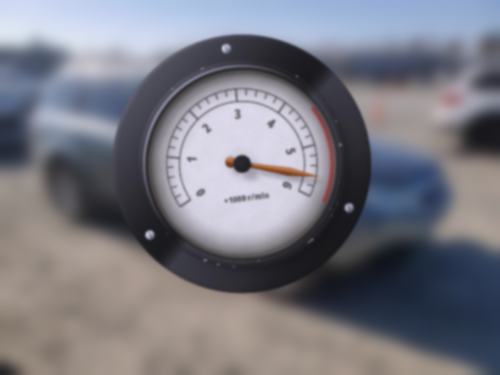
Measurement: 5600 rpm
